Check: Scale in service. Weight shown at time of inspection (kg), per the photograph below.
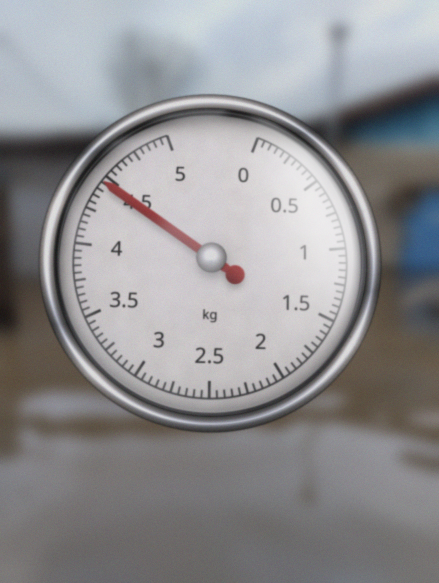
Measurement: 4.45 kg
